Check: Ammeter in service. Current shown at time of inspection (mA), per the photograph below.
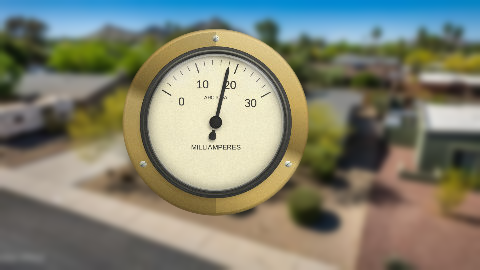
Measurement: 18 mA
